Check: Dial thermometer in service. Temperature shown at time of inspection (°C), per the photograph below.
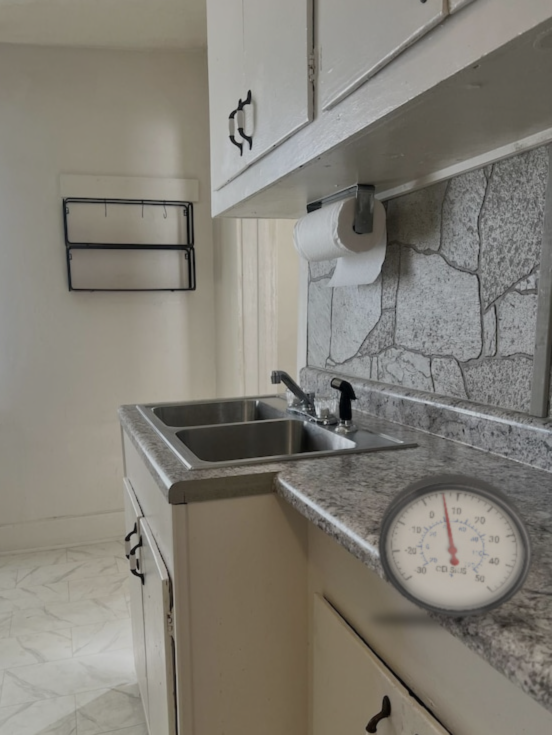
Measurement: 6 °C
